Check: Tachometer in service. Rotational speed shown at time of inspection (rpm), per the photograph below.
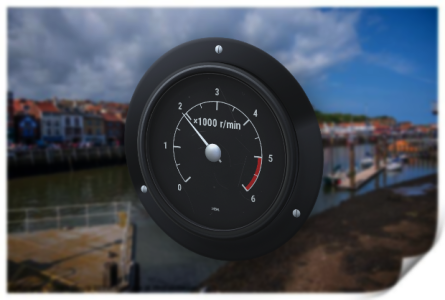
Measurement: 2000 rpm
